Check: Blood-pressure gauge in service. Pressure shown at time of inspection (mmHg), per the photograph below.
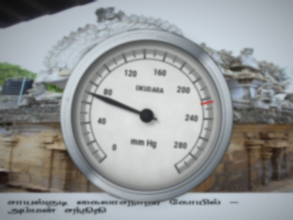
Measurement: 70 mmHg
